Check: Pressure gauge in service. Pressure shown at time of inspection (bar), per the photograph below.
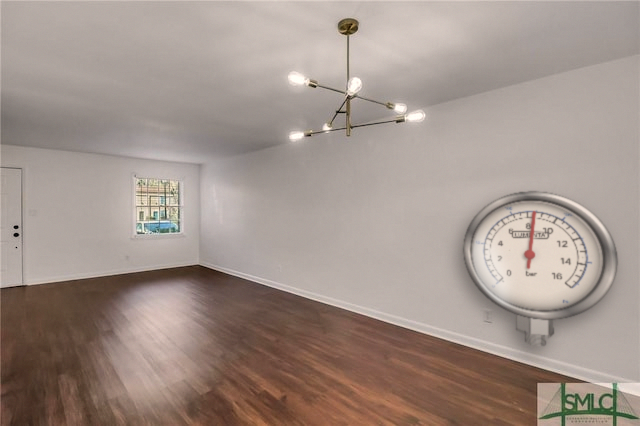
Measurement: 8.5 bar
